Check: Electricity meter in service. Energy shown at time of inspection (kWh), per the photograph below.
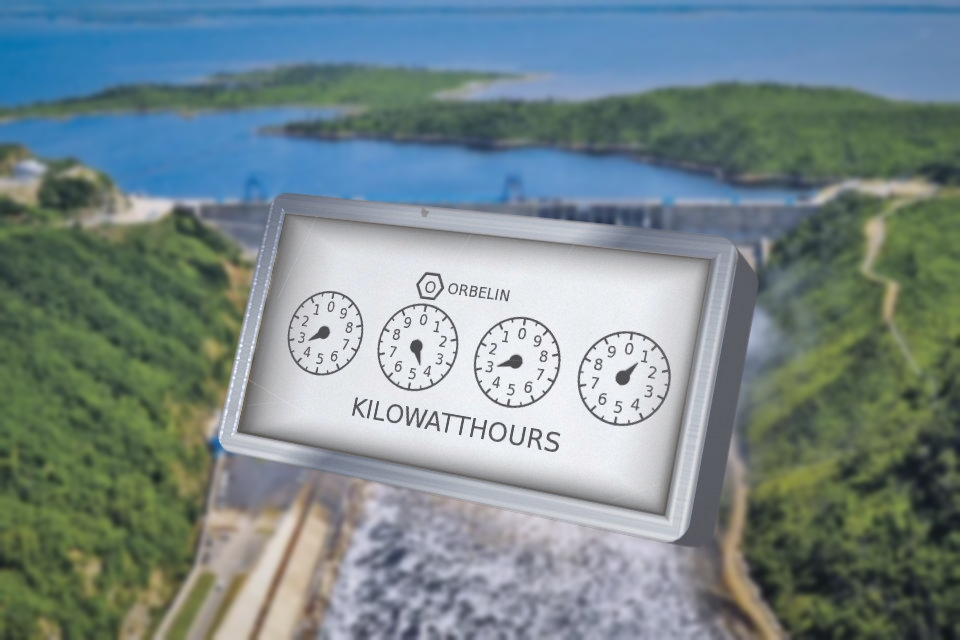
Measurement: 3431 kWh
